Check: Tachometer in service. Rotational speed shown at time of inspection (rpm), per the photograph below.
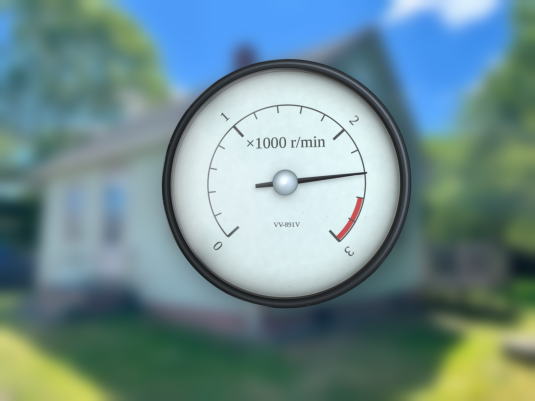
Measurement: 2400 rpm
